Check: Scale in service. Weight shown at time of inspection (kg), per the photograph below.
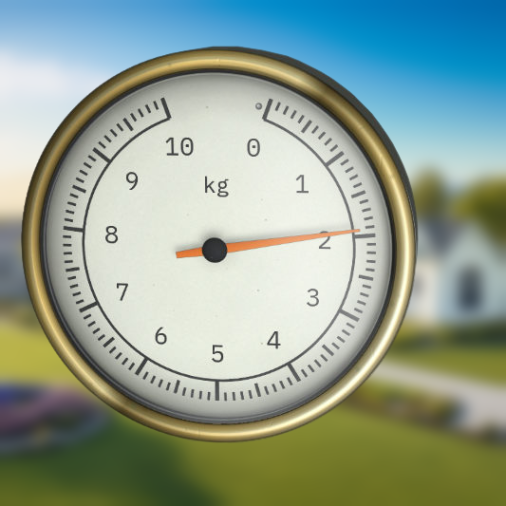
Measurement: 1.9 kg
